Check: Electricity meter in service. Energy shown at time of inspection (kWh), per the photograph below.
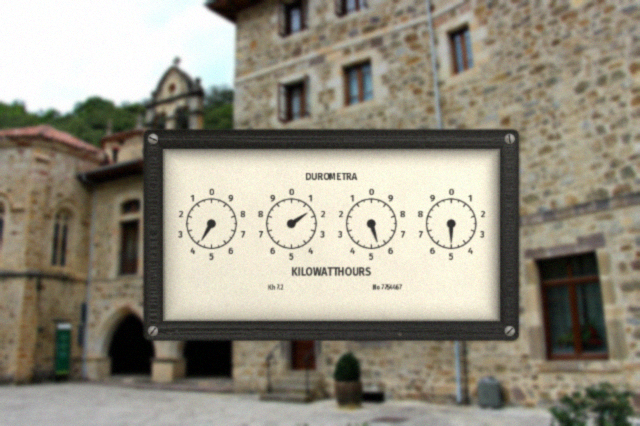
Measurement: 4155 kWh
